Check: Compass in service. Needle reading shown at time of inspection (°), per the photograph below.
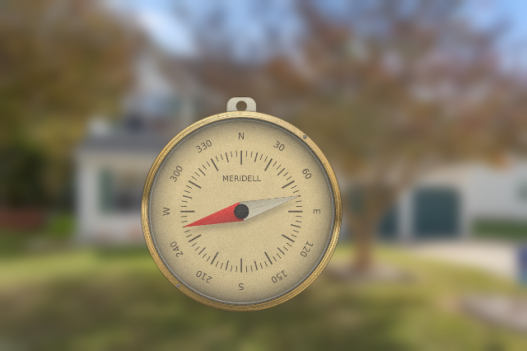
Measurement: 255 °
